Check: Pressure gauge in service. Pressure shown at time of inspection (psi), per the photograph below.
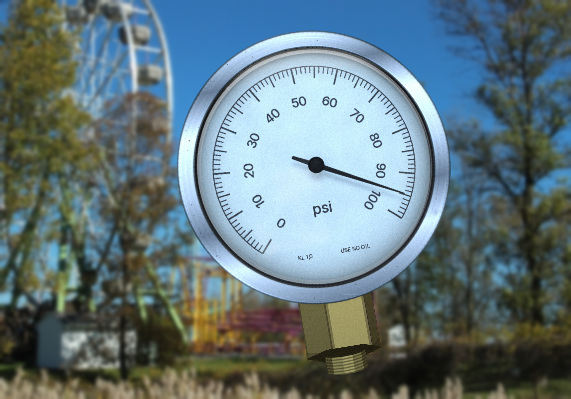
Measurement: 95 psi
